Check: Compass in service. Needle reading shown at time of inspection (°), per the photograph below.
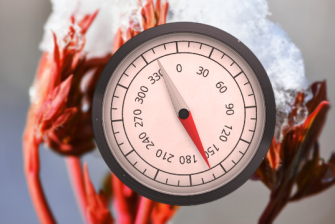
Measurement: 160 °
